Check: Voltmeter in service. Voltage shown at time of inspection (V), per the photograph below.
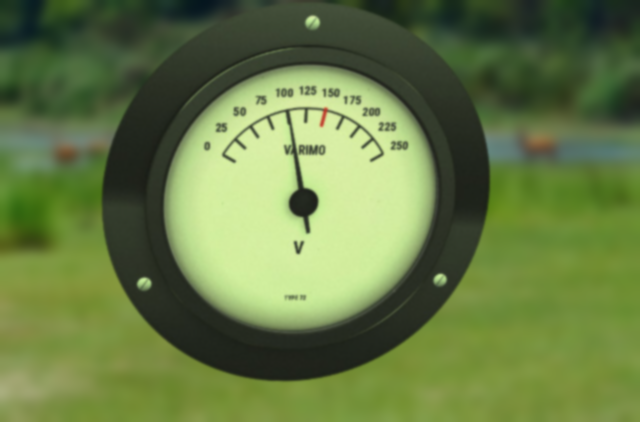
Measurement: 100 V
